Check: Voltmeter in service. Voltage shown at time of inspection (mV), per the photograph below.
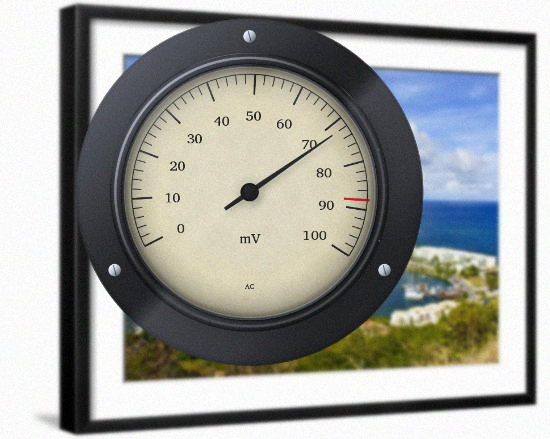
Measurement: 72 mV
